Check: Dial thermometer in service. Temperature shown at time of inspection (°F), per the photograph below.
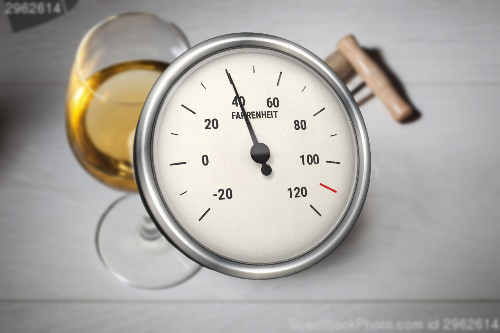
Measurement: 40 °F
